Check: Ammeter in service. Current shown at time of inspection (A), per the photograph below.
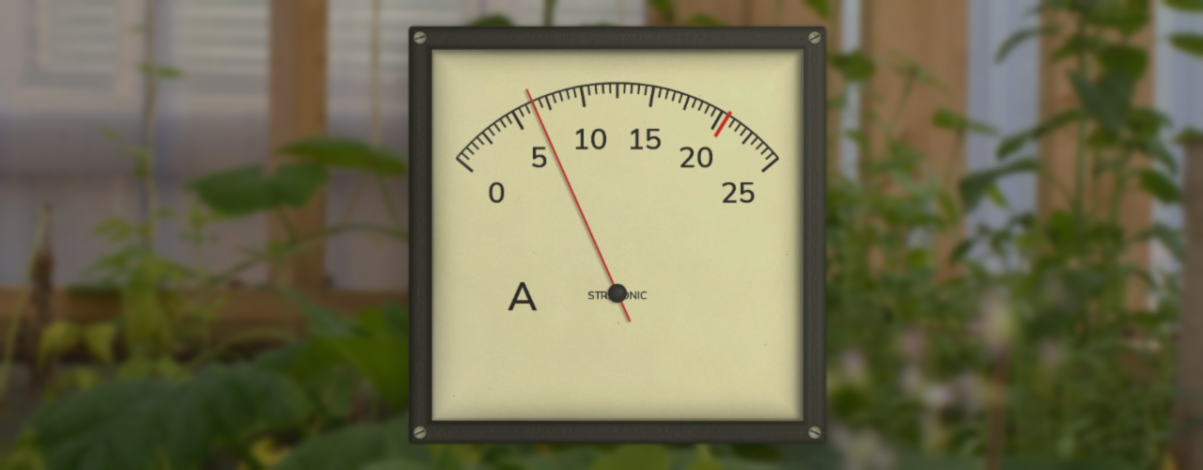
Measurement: 6.5 A
